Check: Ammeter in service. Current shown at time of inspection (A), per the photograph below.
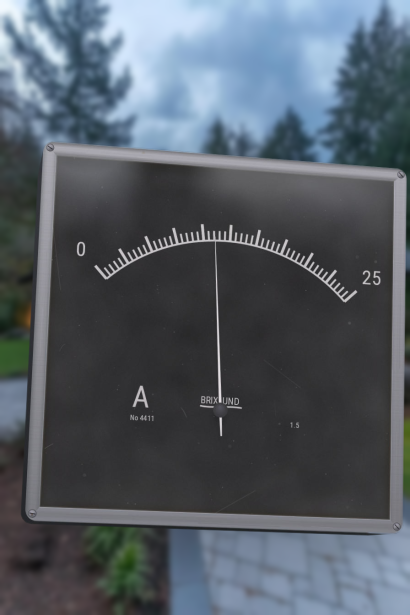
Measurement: 11 A
